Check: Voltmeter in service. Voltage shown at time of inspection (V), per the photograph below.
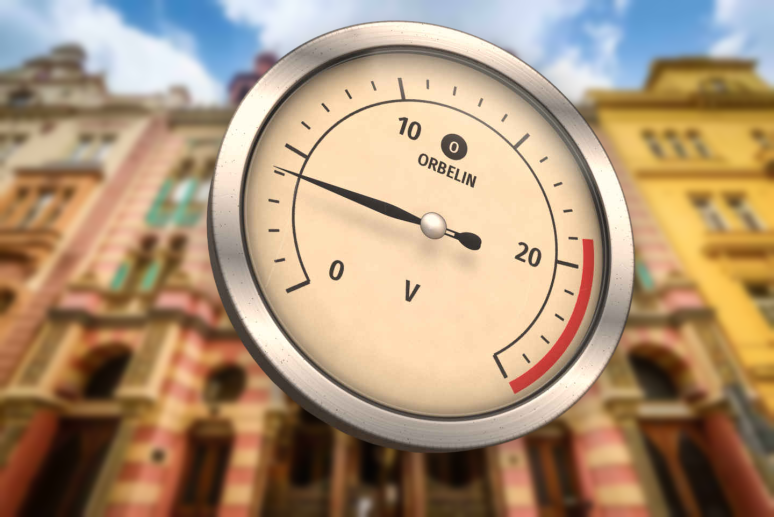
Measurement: 4 V
